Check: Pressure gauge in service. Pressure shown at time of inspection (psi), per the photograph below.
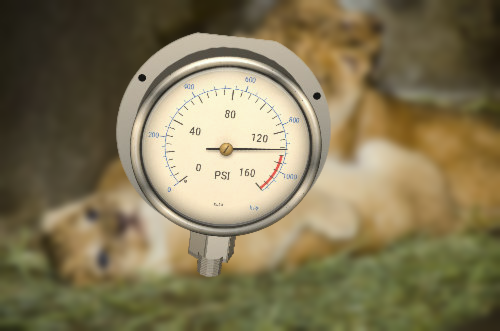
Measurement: 130 psi
